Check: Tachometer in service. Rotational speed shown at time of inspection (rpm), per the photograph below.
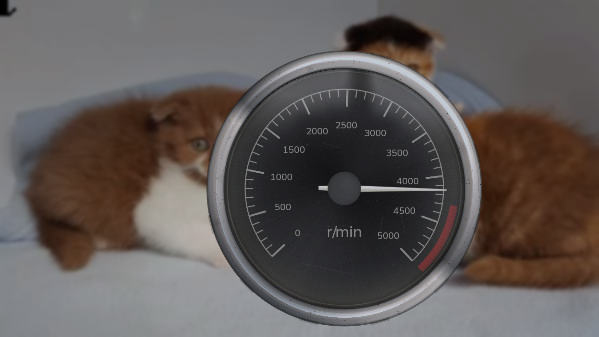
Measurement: 4150 rpm
